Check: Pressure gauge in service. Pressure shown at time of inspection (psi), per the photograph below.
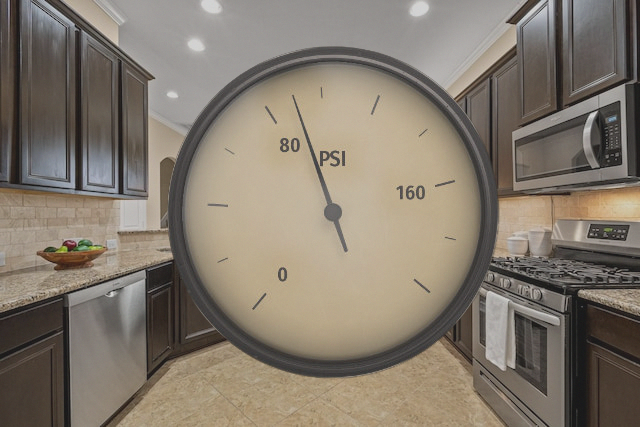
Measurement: 90 psi
